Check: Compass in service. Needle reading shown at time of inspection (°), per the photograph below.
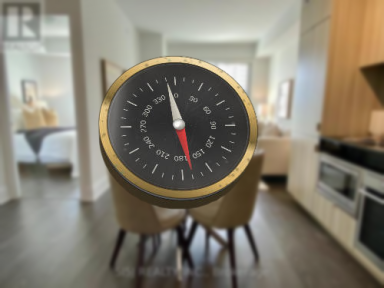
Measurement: 170 °
